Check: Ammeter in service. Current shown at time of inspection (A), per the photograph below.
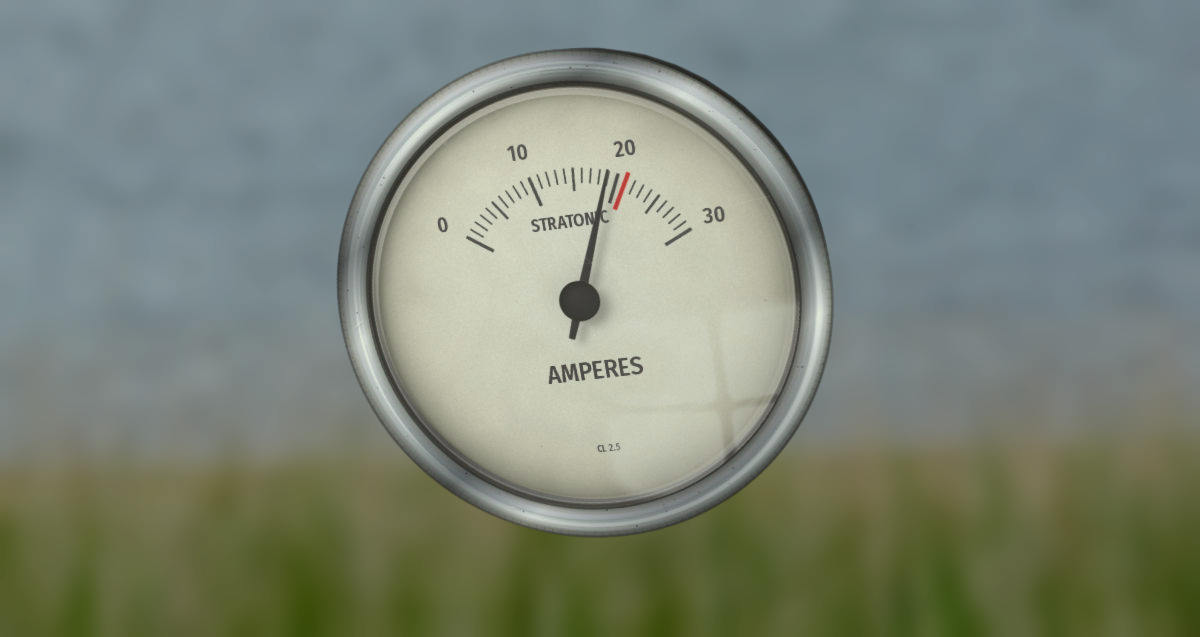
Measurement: 19 A
